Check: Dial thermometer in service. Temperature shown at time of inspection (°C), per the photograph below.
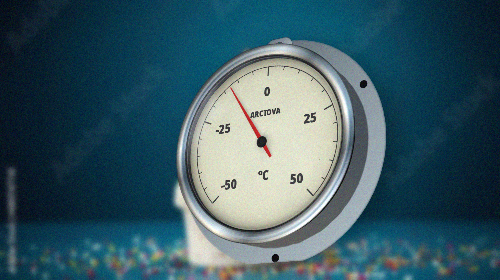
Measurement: -12.5 °C
